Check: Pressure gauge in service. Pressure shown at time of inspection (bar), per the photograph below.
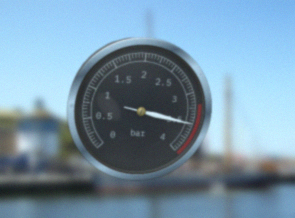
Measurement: 3.5 bar
